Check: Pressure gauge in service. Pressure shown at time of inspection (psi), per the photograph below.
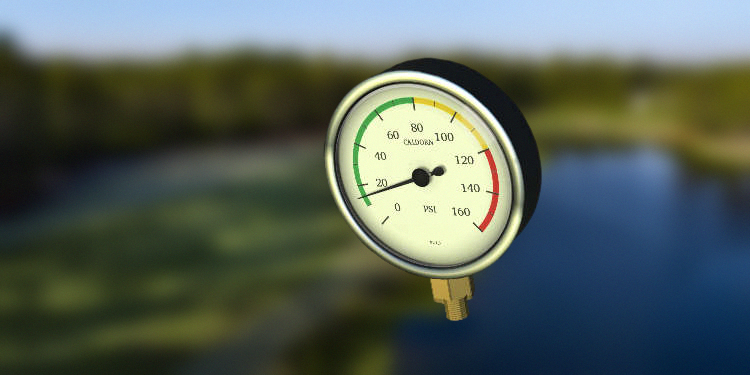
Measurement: 15 psi
